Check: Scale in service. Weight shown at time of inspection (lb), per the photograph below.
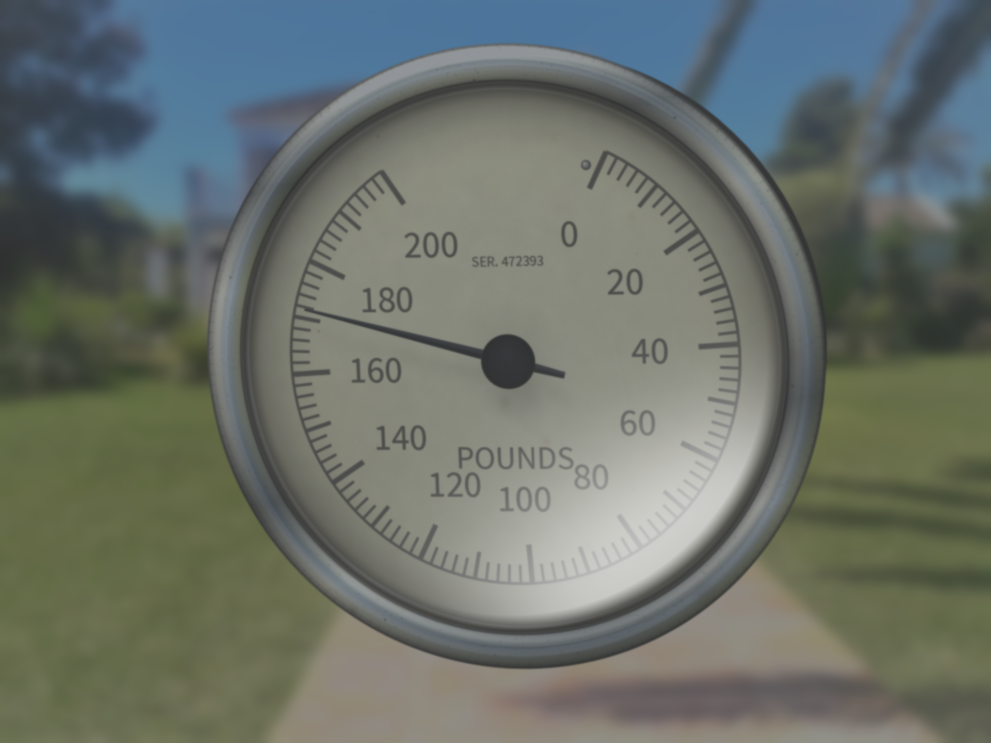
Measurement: 172 lb
